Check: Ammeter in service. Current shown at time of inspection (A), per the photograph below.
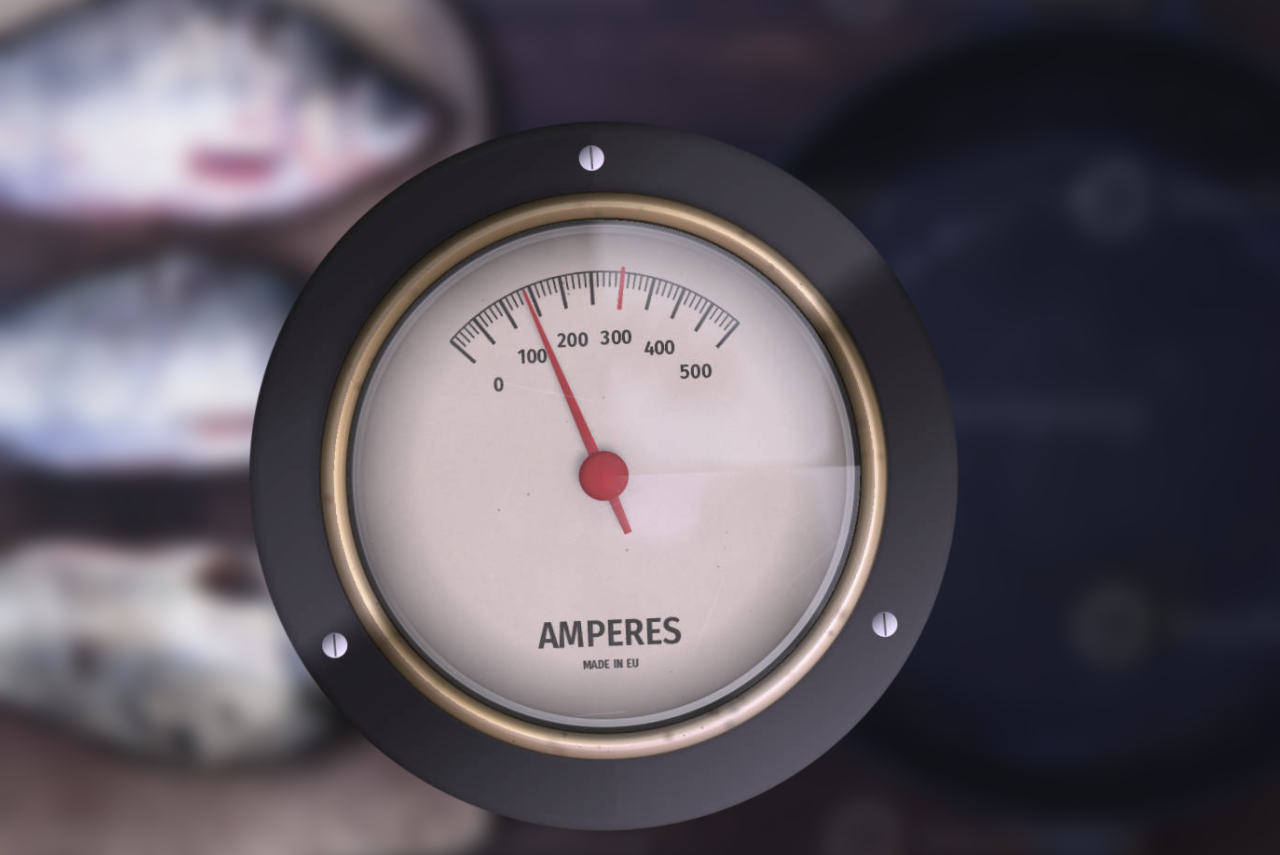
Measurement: 140 A
